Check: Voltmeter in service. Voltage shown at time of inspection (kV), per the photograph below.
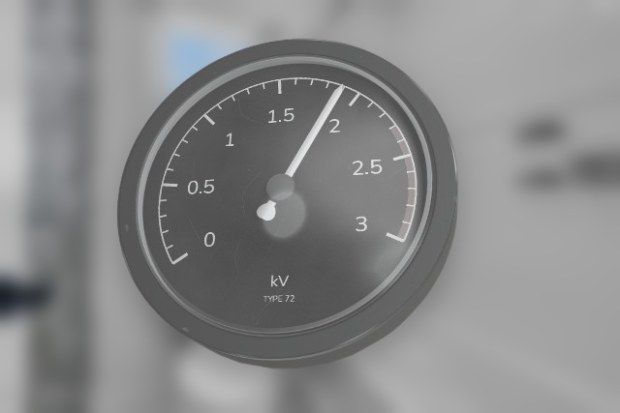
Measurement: 1.9 kV
